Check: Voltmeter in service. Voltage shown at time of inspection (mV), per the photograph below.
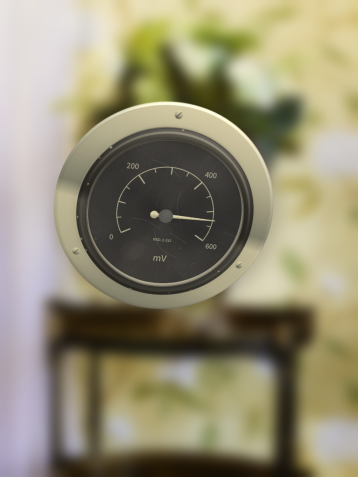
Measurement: 525 mV
